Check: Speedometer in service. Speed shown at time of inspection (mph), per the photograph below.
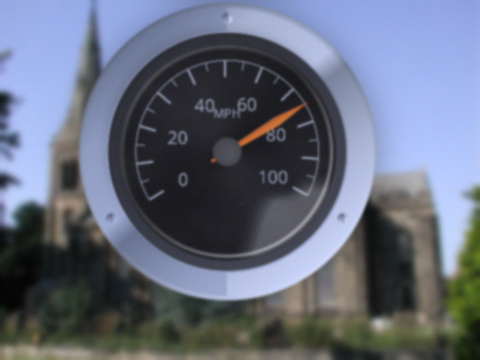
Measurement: 75 mph
